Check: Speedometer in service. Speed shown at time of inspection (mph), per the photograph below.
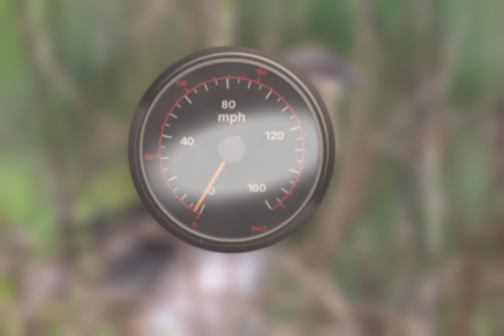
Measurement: 2.5 mph
